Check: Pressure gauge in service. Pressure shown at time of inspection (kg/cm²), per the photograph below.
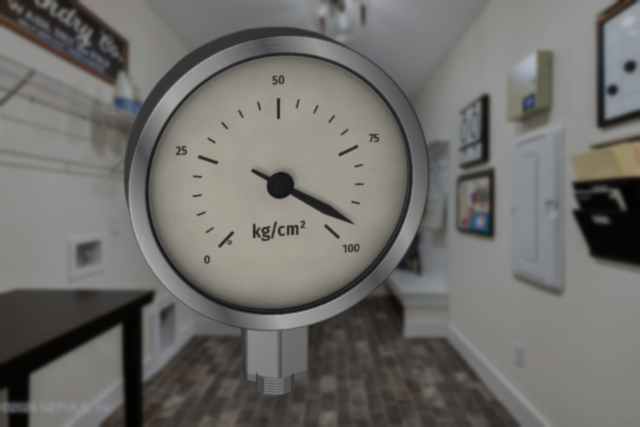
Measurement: 95 kg/cm²
